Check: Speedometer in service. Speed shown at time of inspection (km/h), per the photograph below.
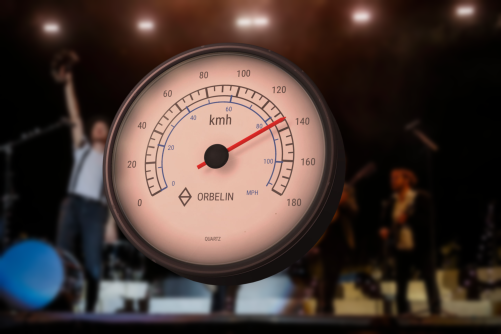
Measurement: 135 km/h
